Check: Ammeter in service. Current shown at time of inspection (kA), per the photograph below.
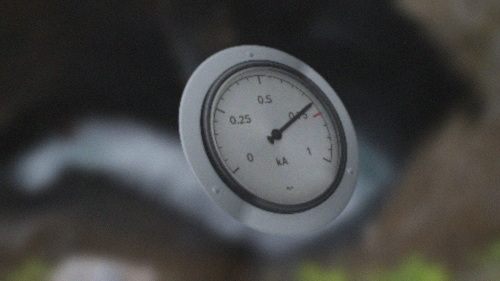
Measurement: 0.75 kA
